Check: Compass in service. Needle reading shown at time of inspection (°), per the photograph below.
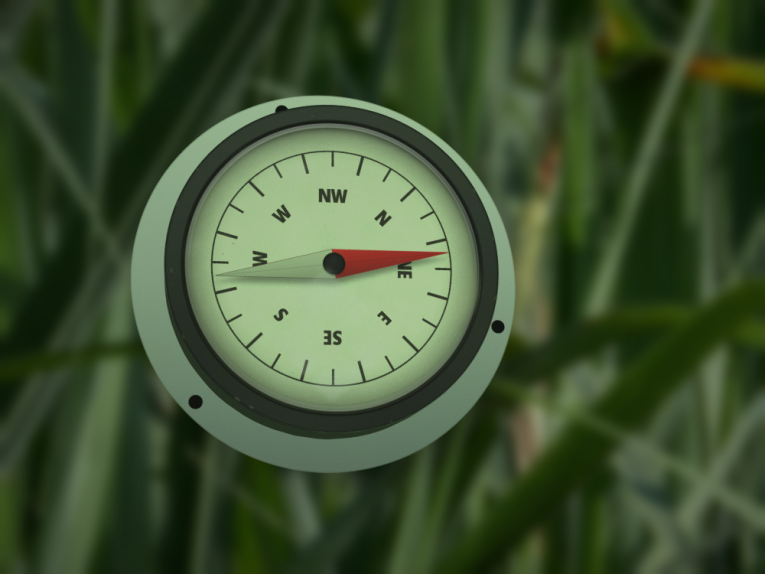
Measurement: 37.5 °
